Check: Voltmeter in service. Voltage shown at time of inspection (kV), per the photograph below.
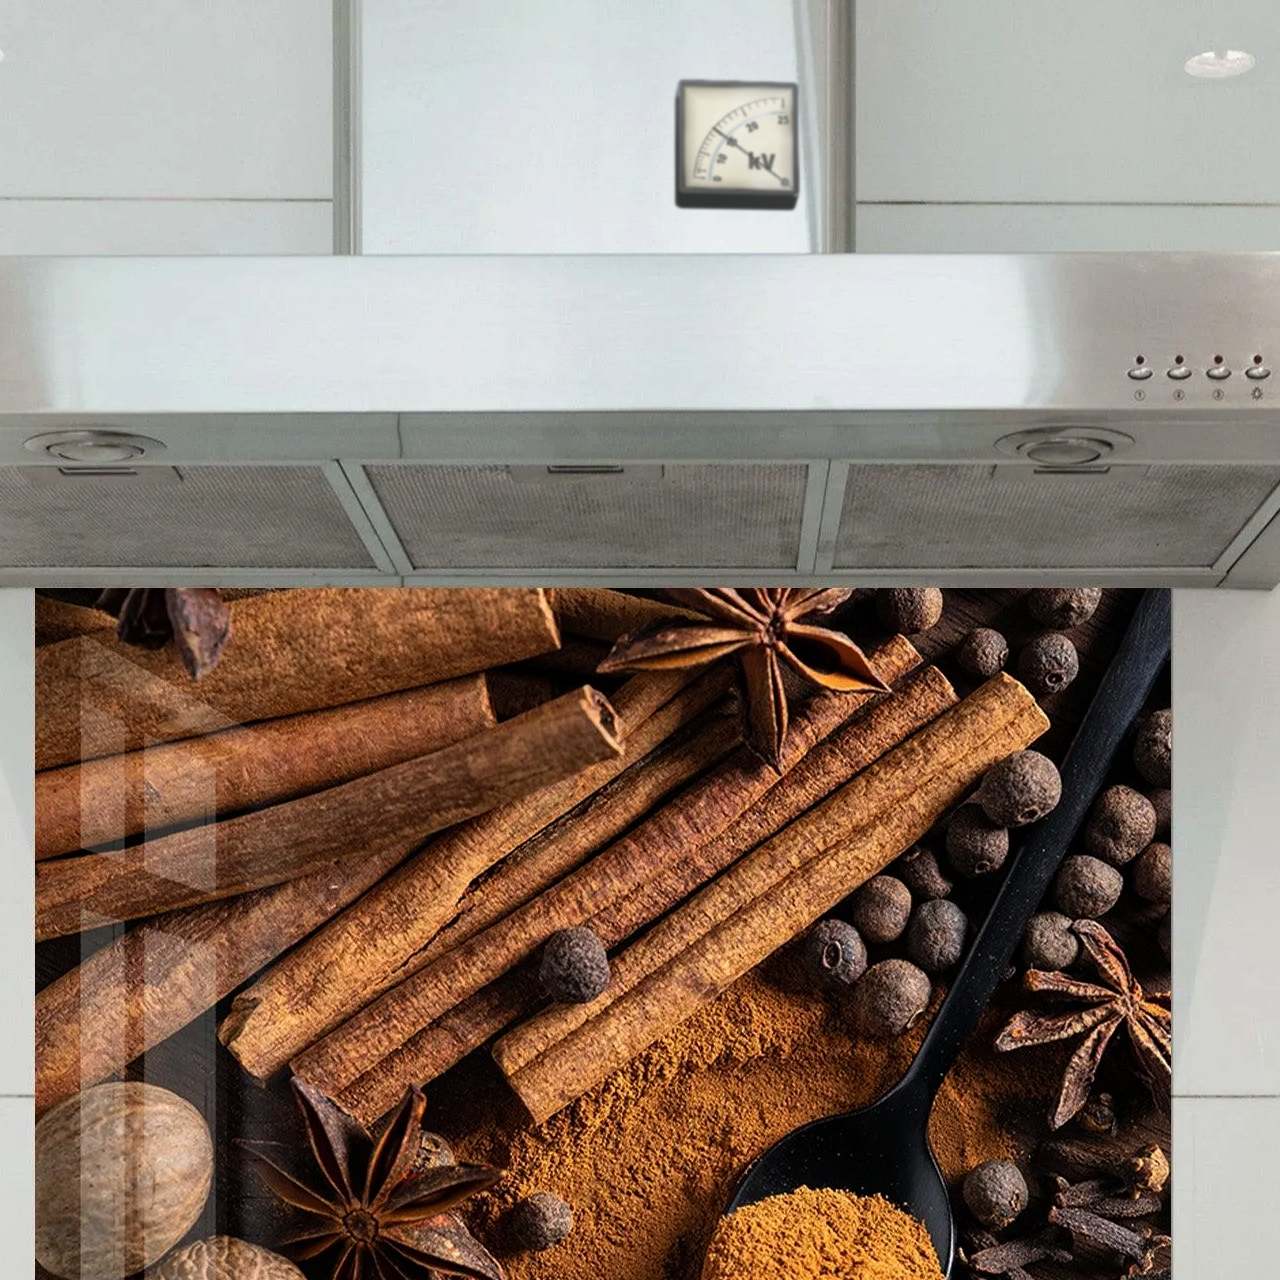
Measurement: 15 kV
